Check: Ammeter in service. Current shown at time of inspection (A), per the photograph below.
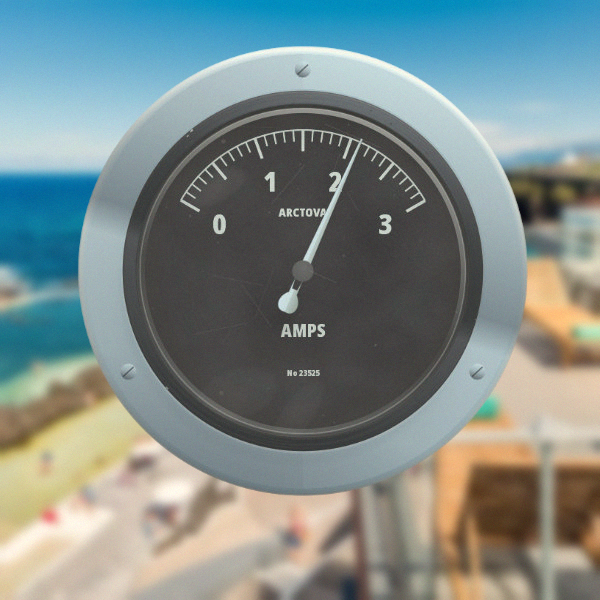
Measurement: 2.1 A
